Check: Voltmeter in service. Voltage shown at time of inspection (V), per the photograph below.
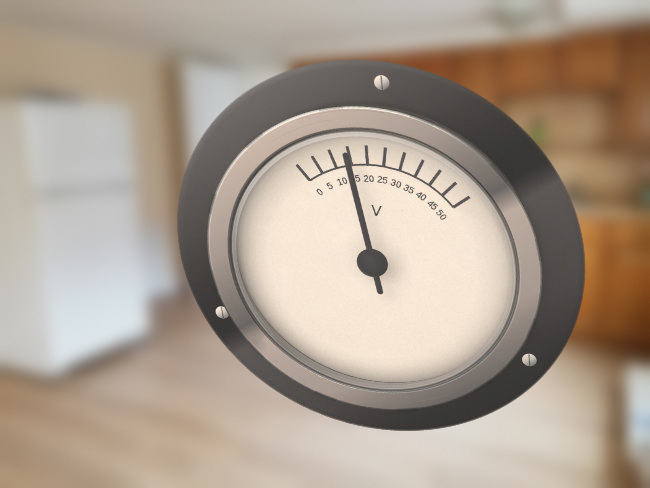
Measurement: 15 V
